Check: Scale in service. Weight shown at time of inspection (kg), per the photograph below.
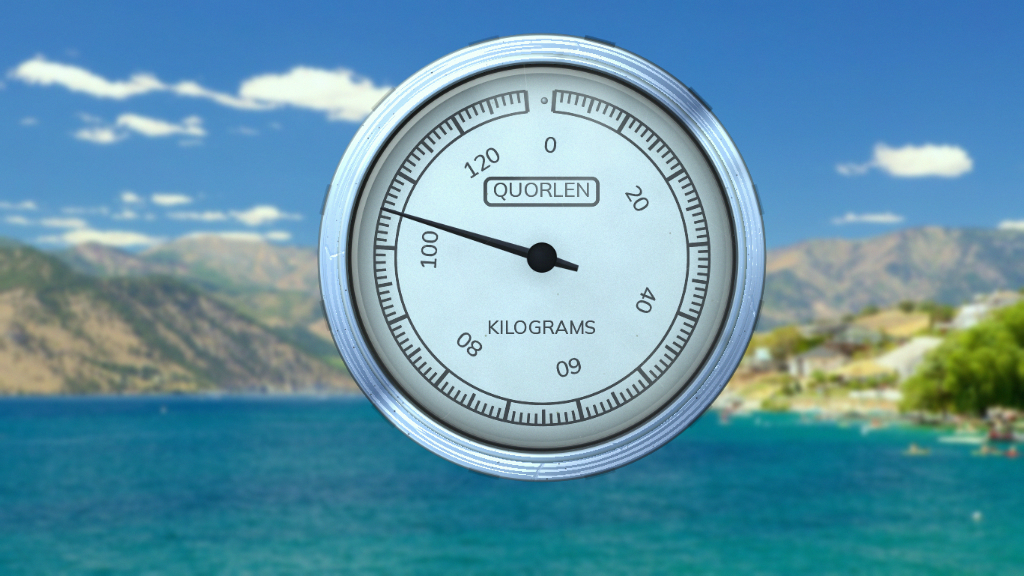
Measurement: 105 kg
